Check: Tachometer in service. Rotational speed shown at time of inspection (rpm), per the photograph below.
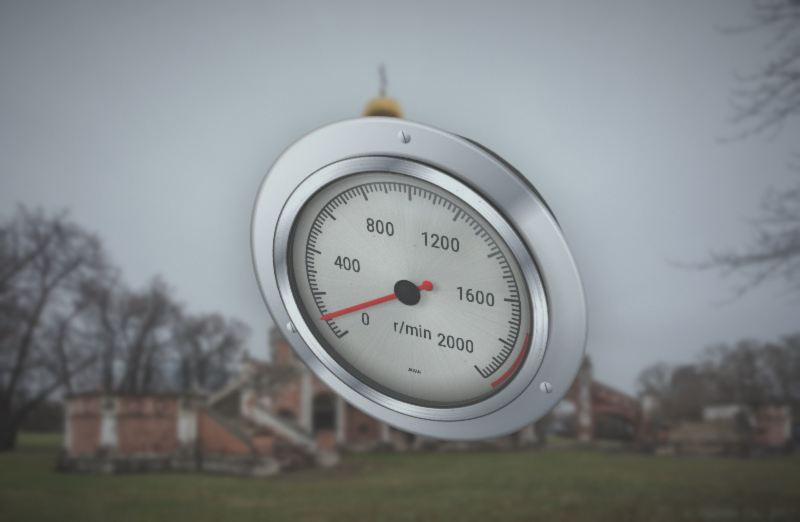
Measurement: 100 rpm
